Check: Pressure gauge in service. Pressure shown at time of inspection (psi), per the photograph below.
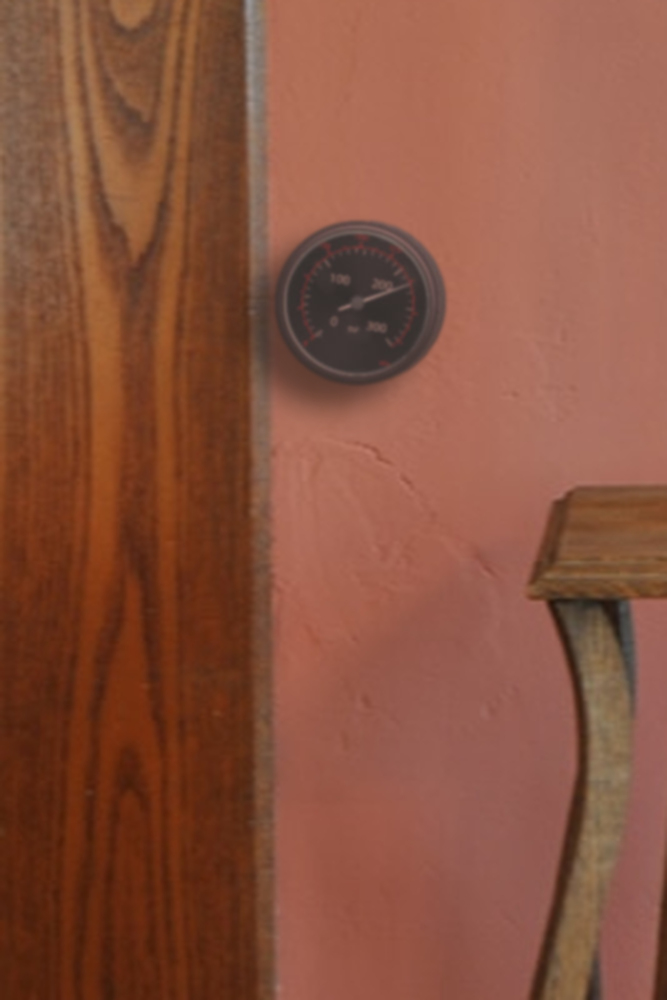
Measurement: 220 psi
